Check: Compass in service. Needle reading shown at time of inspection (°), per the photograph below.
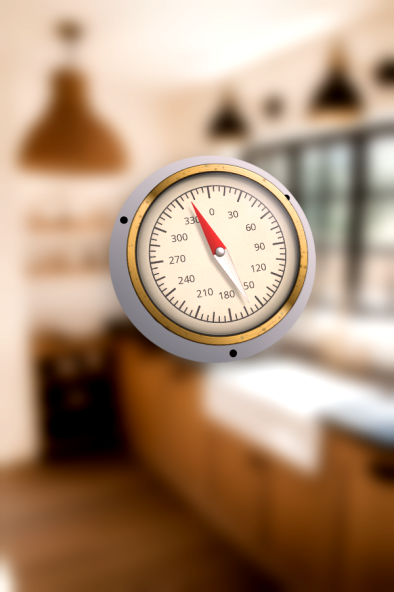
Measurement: 340 °
